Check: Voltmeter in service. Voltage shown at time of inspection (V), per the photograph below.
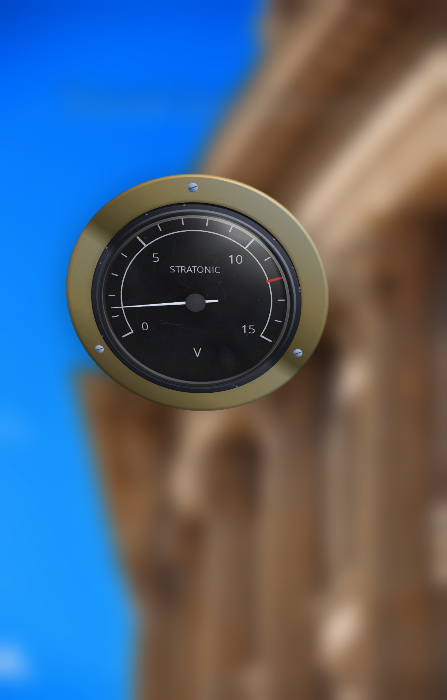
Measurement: 1.5 V
